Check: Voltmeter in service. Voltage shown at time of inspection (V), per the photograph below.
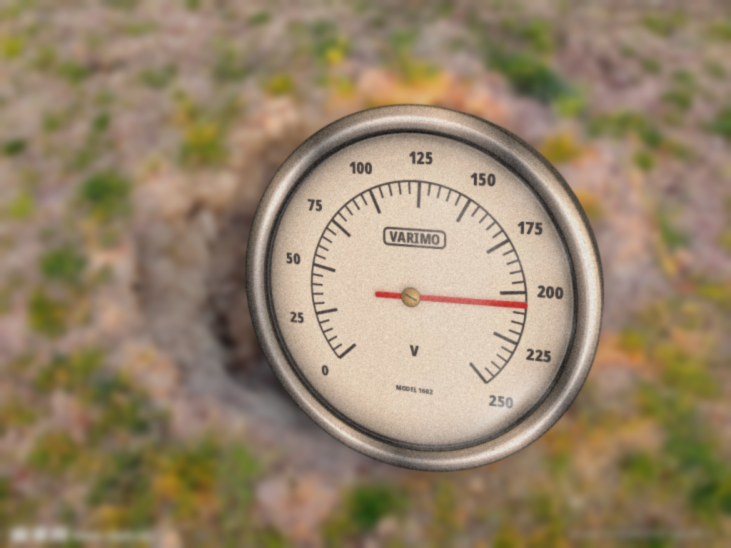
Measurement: 205 V
